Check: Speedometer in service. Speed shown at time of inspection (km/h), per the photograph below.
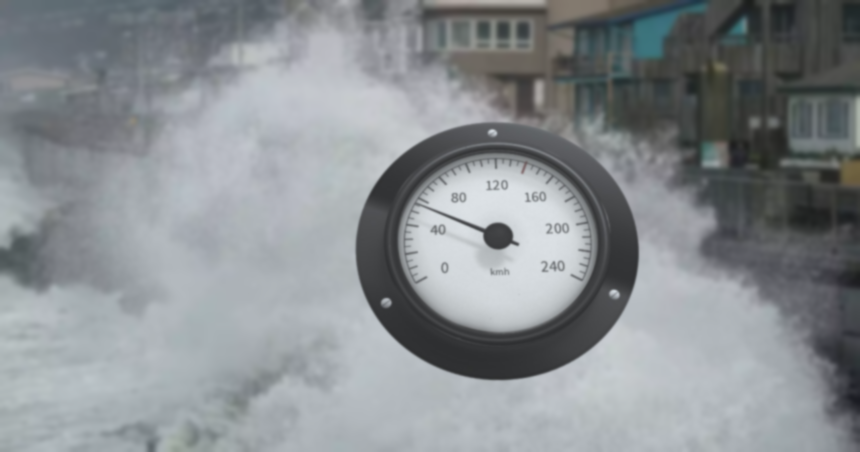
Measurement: 55 km/h
